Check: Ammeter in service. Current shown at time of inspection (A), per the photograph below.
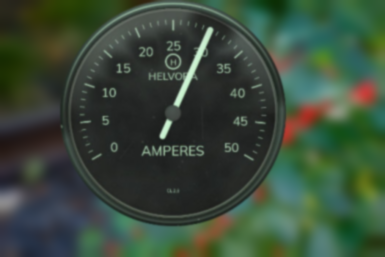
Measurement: 30 A
